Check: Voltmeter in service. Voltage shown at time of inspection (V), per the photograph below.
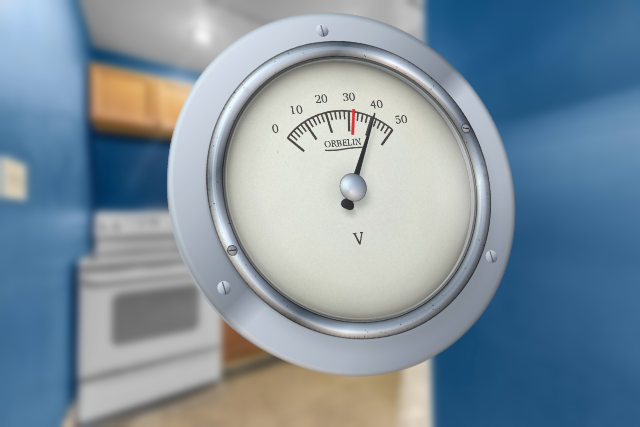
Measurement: 40 V
